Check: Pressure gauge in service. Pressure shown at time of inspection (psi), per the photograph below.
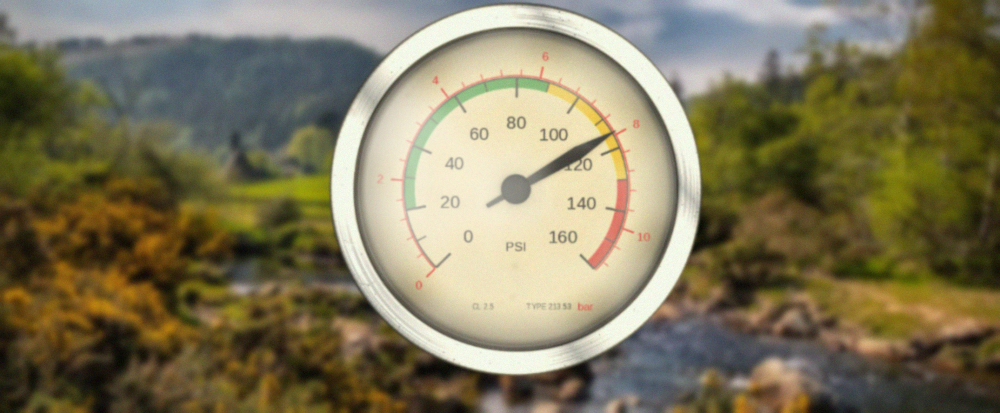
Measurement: 115 psi
